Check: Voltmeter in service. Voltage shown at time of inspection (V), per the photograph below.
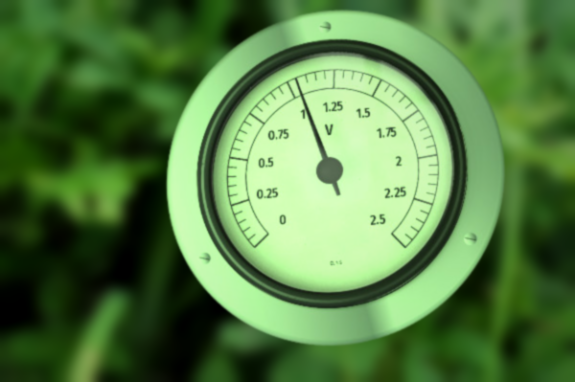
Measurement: 1.05 V
